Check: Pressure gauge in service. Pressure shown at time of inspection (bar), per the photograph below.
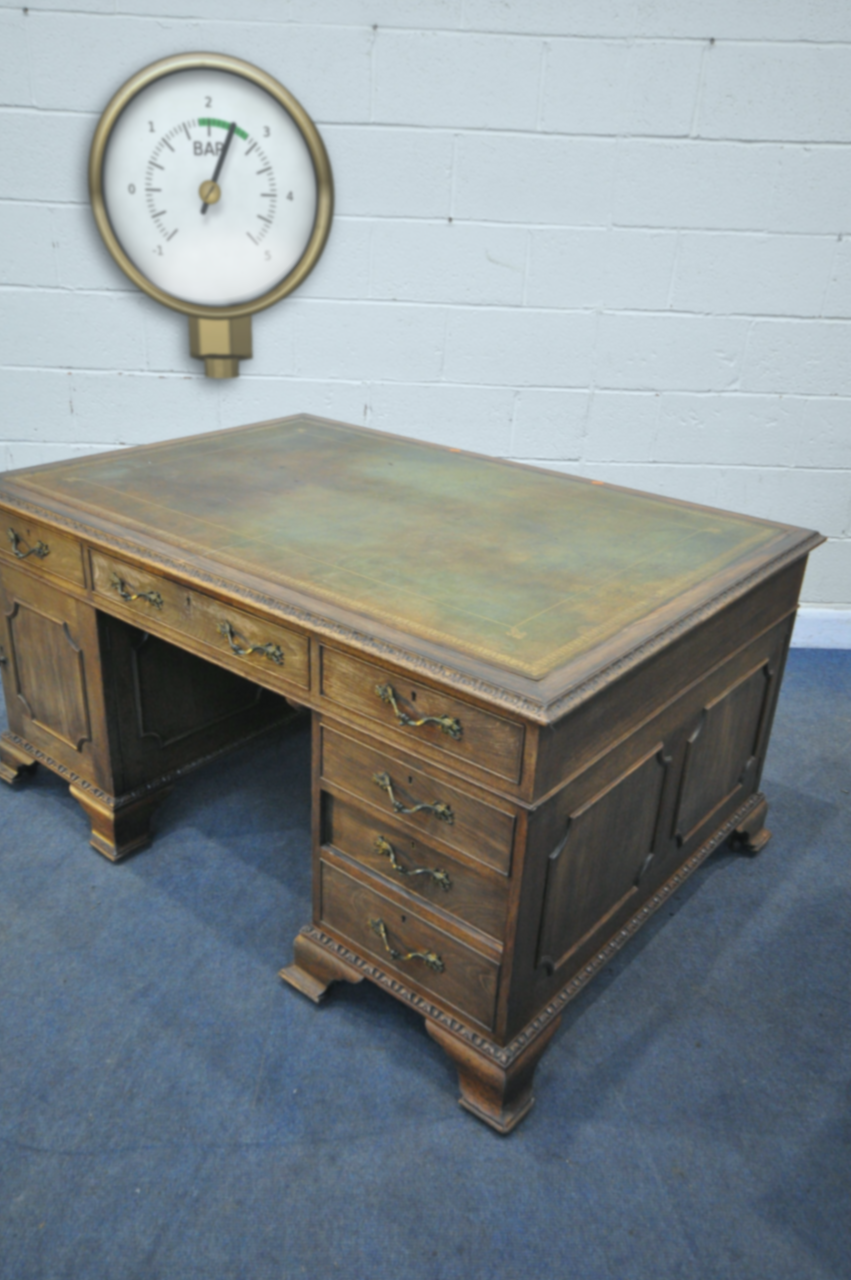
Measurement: 2.5 bar
